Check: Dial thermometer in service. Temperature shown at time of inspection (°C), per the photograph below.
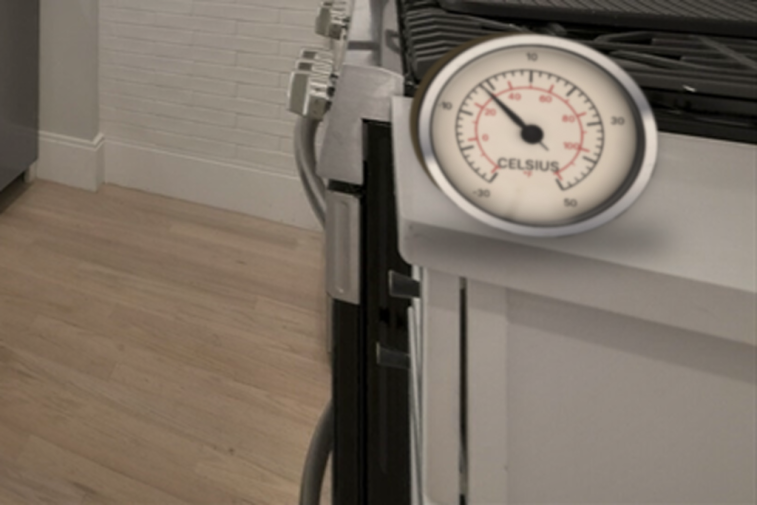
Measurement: -2 °C
